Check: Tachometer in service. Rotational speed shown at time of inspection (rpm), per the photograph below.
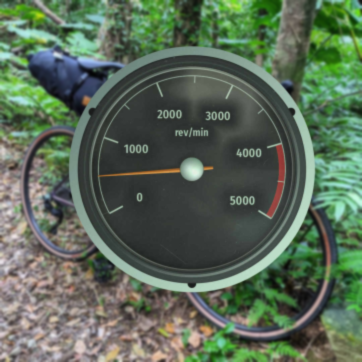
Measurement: 500 rpm
